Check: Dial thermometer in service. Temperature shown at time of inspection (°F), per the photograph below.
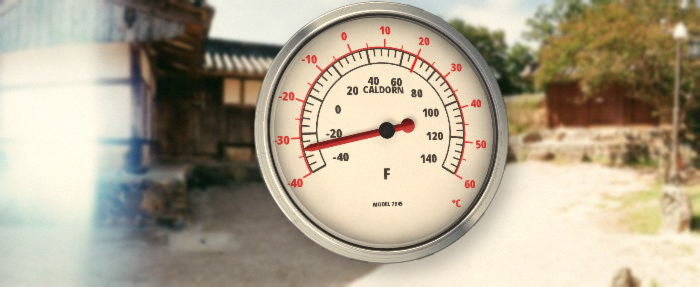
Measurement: -28 °F
